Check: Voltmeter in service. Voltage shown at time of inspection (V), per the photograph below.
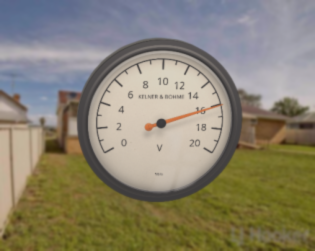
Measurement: 16 V
